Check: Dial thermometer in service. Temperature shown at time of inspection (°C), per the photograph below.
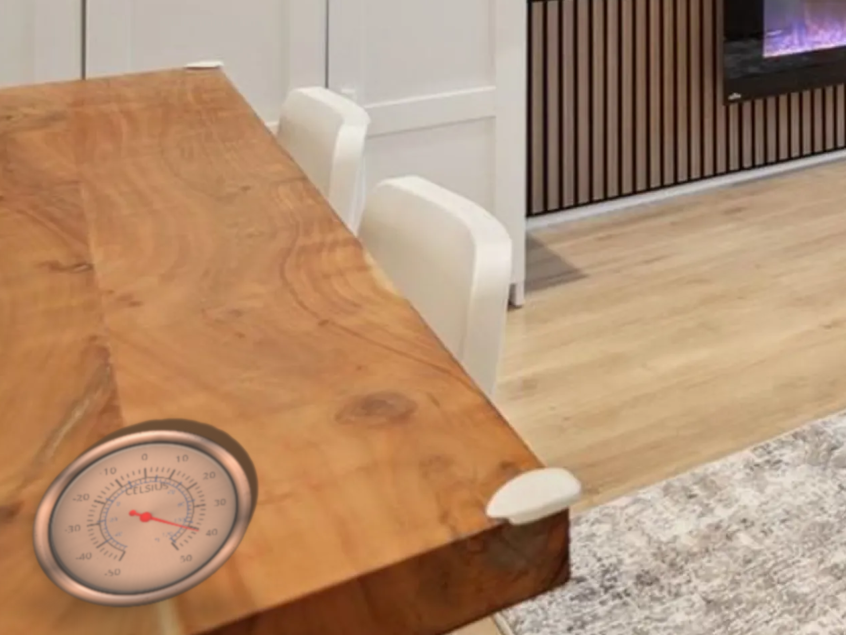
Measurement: 40 °C
